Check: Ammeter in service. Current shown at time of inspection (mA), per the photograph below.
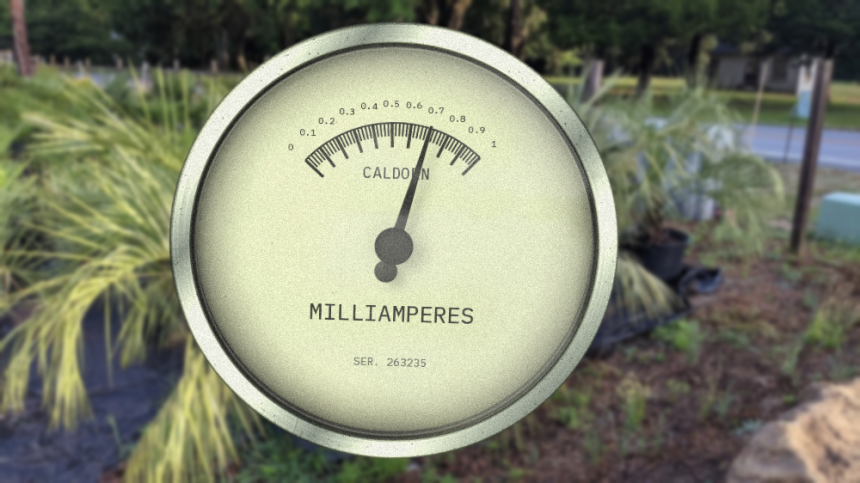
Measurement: 0.7 mA
